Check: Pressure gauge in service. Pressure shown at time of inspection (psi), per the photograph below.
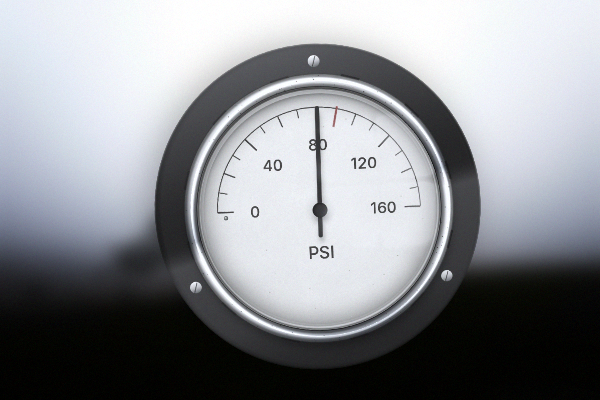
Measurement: 80 psi
